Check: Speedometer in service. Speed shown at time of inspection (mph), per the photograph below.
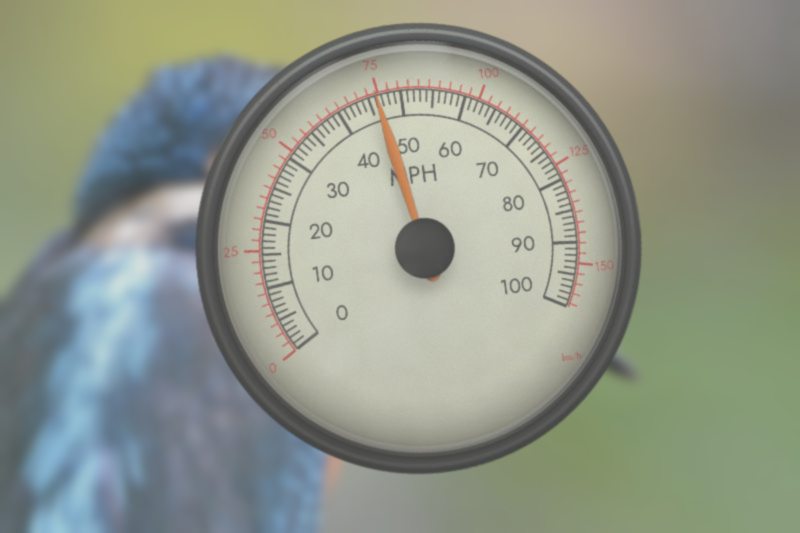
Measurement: 46 mph
